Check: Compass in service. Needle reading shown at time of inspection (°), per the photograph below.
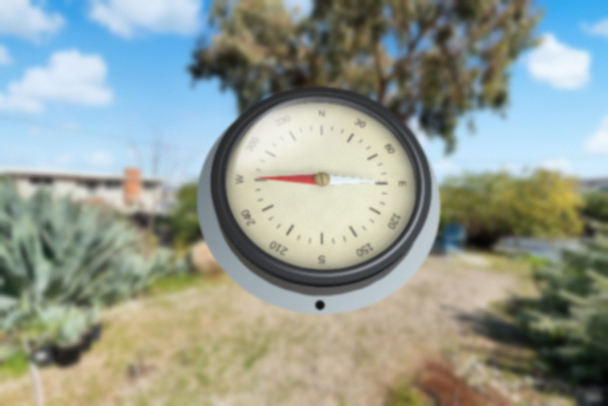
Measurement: 270 °
